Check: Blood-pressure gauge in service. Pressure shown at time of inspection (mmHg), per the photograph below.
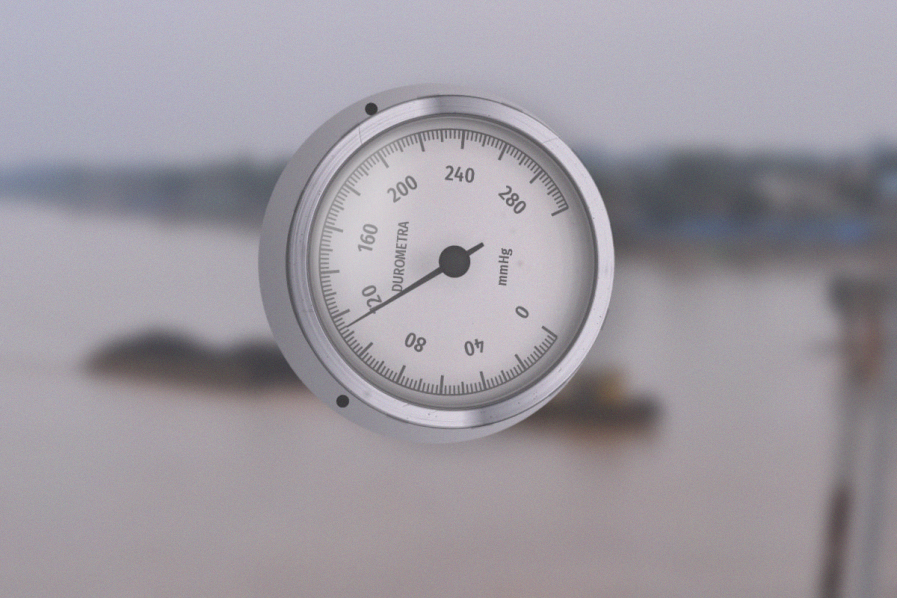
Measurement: 114 mmHg
